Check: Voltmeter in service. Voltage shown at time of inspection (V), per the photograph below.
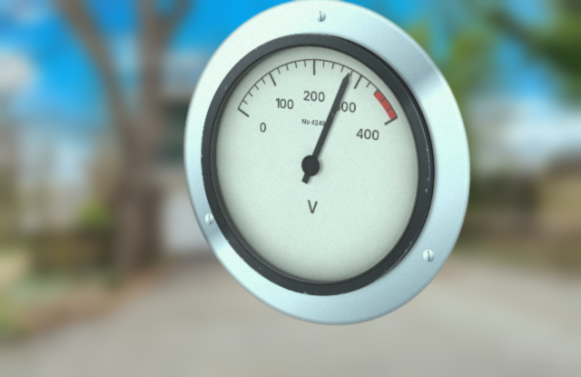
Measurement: 280 V
